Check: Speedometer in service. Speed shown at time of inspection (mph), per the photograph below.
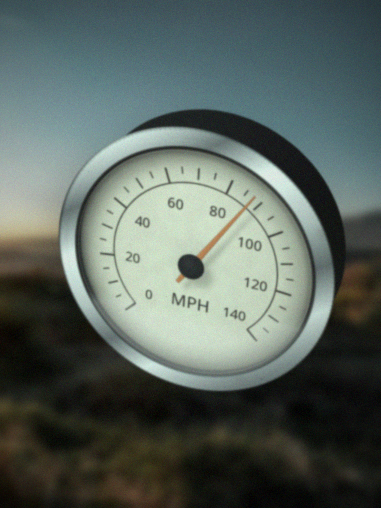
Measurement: 87.5 mph
